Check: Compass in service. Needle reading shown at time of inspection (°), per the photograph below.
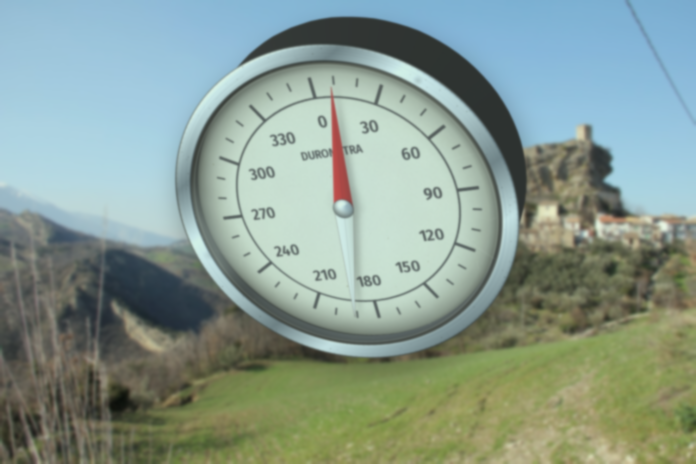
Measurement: 10 °
